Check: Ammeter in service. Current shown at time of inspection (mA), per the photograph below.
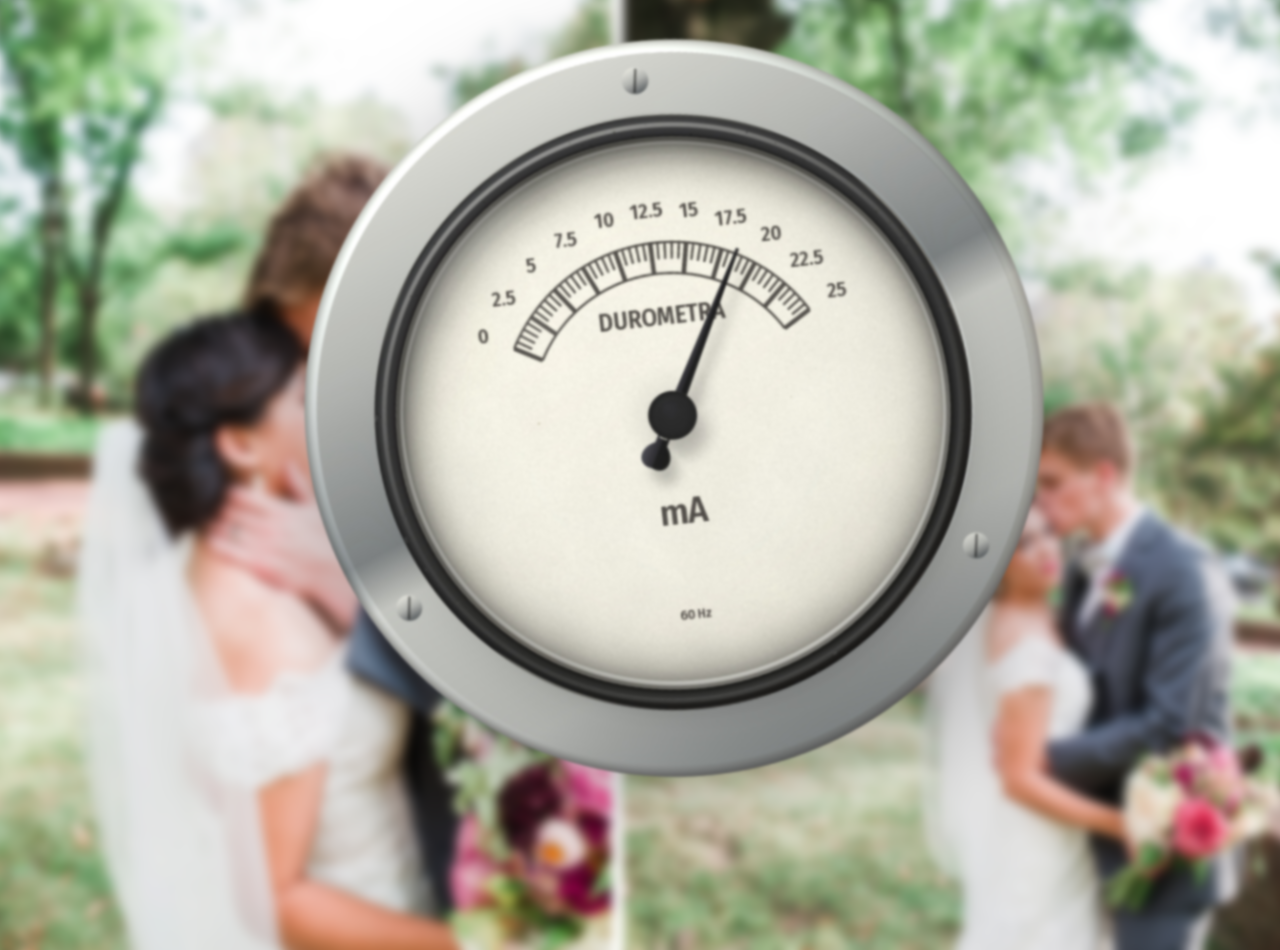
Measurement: 18.5 mA
